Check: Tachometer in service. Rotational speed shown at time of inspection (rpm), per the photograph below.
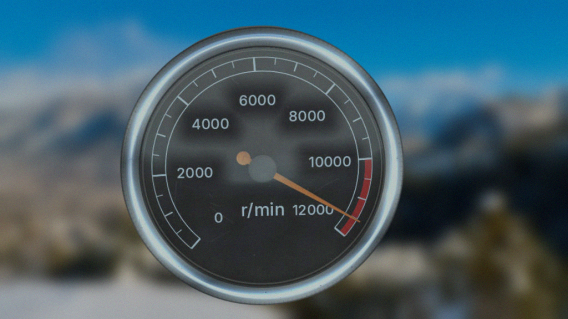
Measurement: 11500 rpm
